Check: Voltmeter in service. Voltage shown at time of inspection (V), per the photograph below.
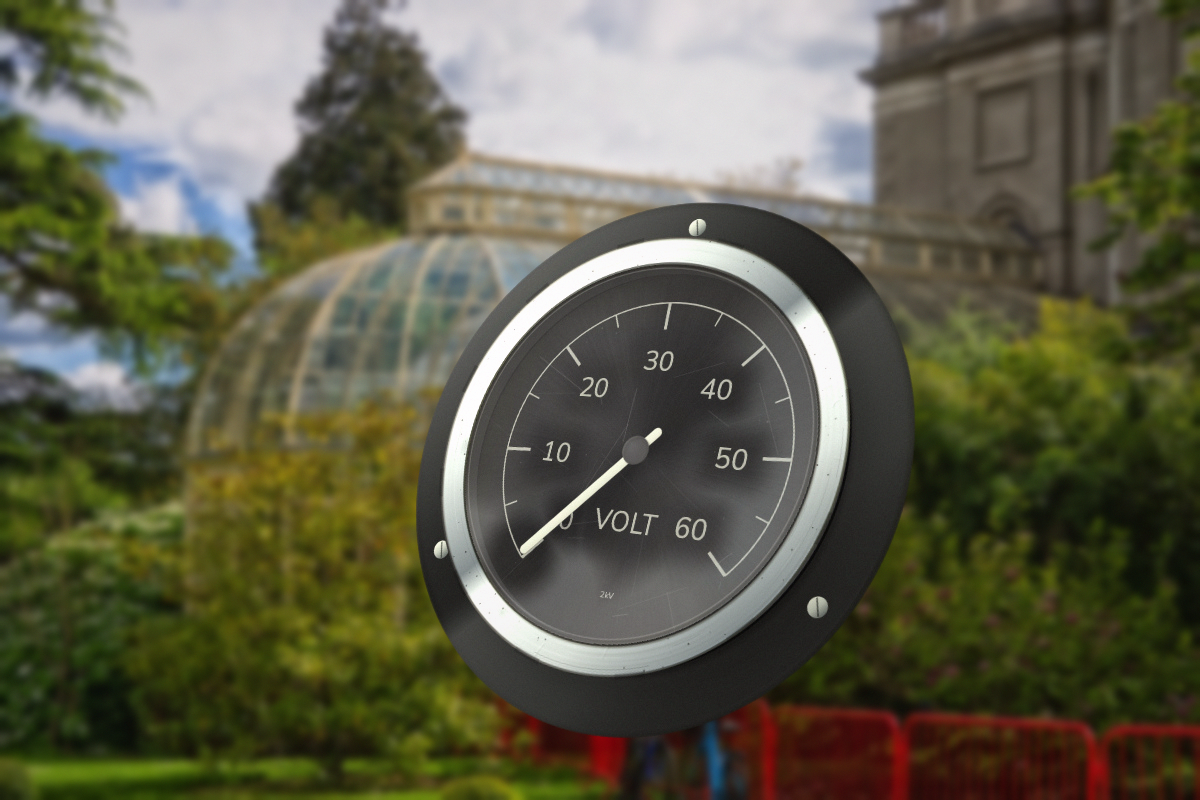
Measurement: 0 V
